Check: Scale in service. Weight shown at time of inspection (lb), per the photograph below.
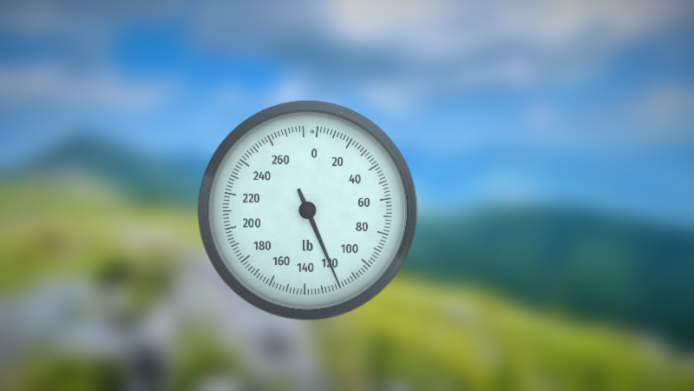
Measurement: 120 lb
